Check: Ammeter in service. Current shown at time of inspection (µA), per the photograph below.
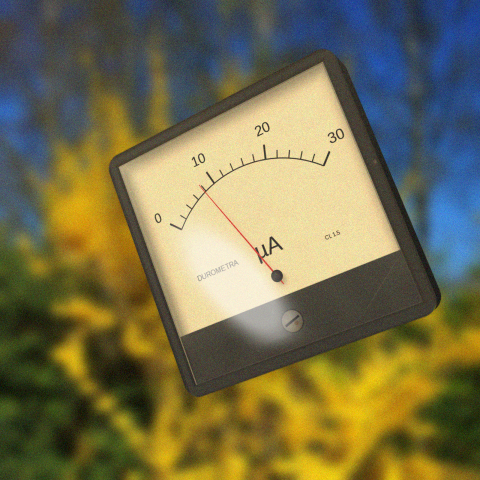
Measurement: 8 µA
